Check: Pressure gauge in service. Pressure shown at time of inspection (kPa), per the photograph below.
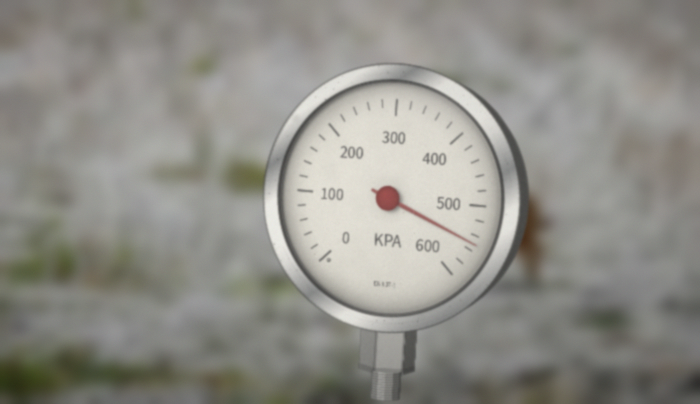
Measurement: 550 kPa
